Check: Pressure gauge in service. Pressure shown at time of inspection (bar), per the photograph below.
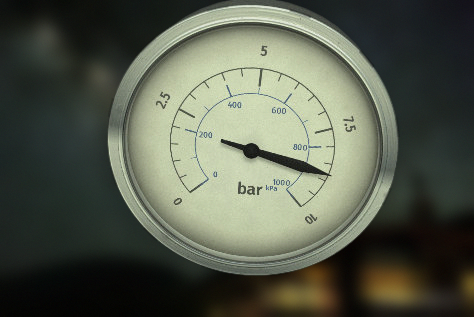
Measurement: 8.75 bar
